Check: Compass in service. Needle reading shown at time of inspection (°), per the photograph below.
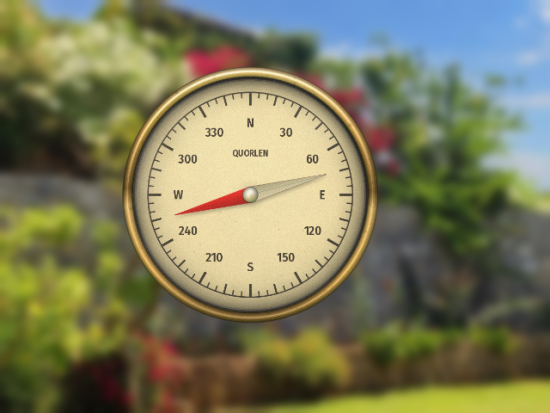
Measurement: 255 °
